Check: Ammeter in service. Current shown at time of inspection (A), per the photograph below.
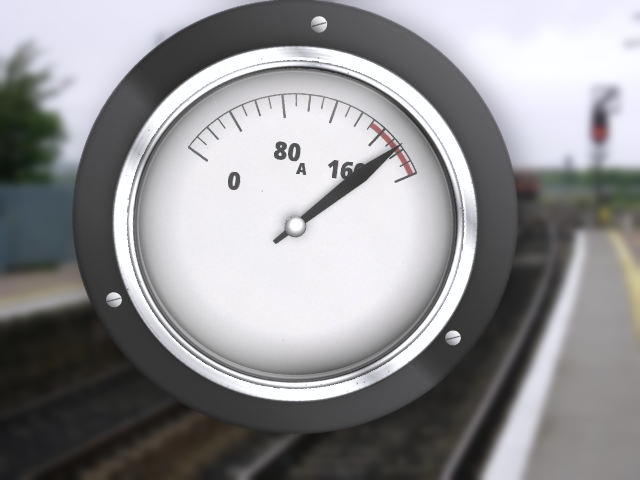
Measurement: 175 A
